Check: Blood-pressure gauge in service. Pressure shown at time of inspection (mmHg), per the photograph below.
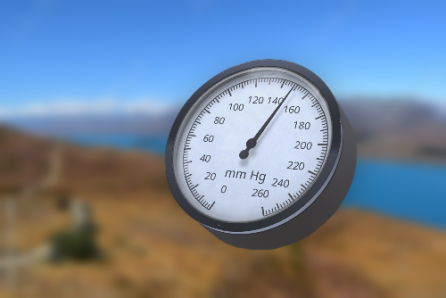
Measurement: 150 mmHg
